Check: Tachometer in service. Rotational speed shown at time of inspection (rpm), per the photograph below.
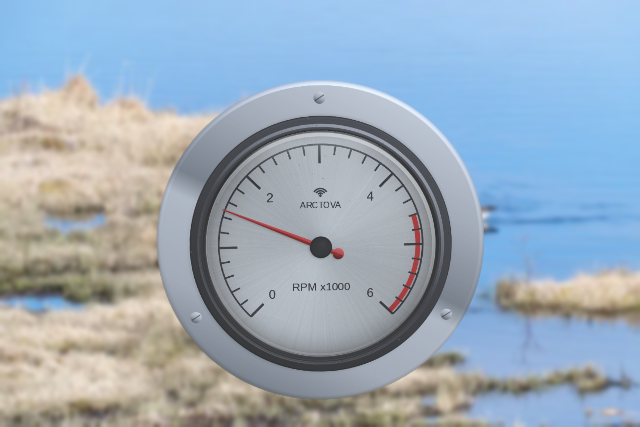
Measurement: 1500 rpm
